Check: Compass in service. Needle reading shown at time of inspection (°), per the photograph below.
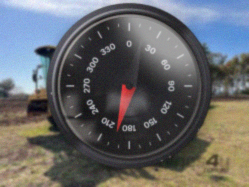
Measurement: 195 °
